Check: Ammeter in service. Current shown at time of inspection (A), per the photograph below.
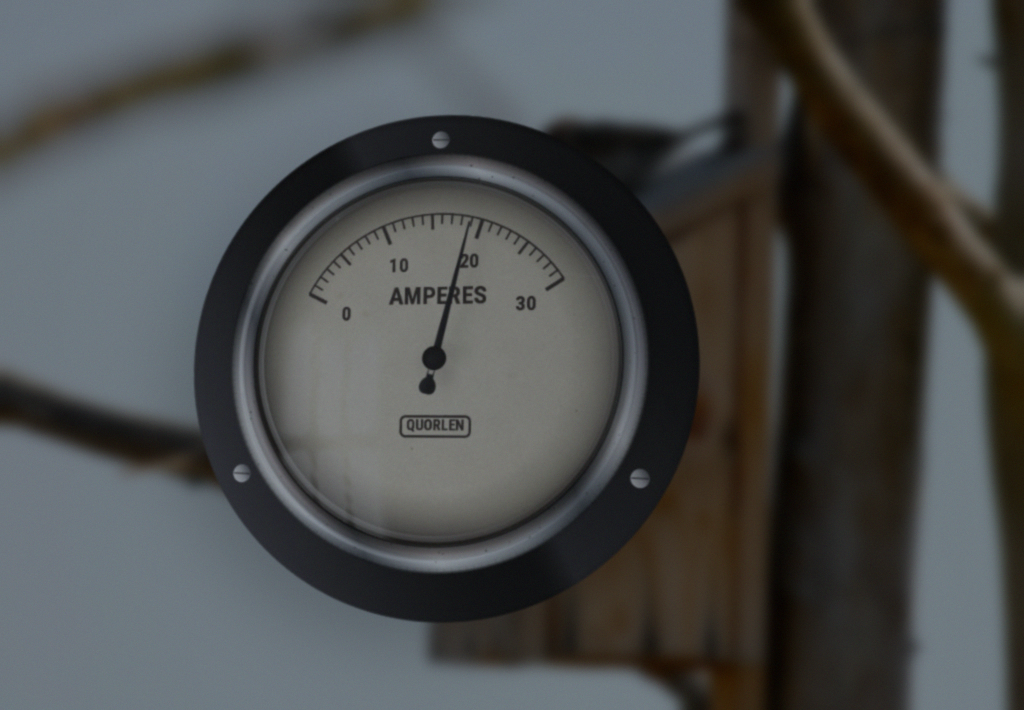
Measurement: 19 A
